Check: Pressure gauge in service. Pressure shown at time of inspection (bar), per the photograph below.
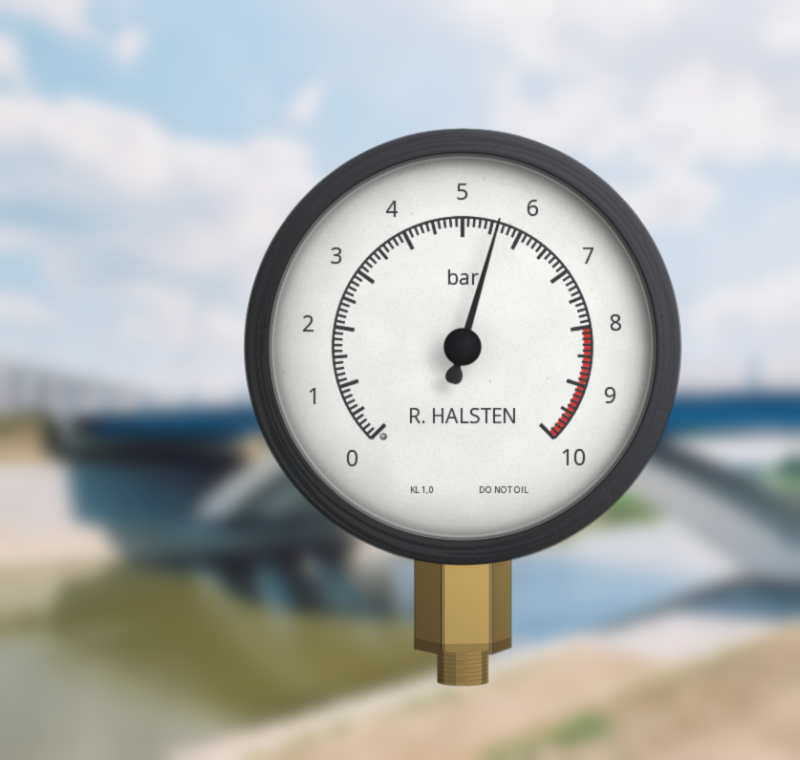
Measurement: 5.6 bar
